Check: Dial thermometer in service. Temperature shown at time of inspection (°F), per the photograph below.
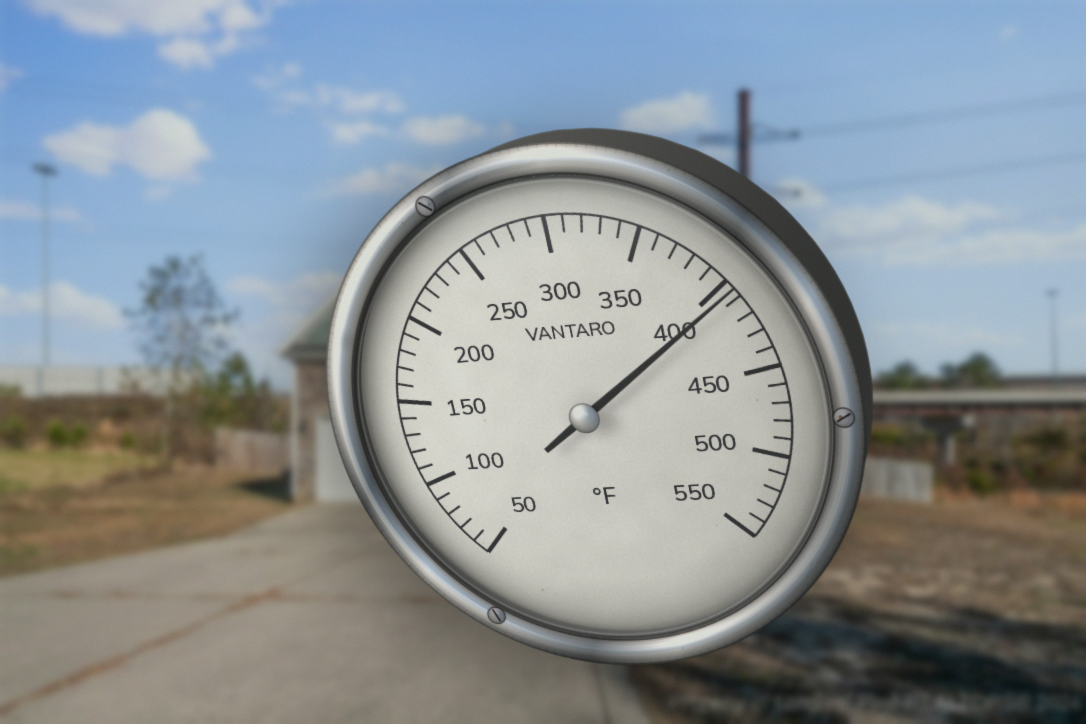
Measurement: 405 °F
